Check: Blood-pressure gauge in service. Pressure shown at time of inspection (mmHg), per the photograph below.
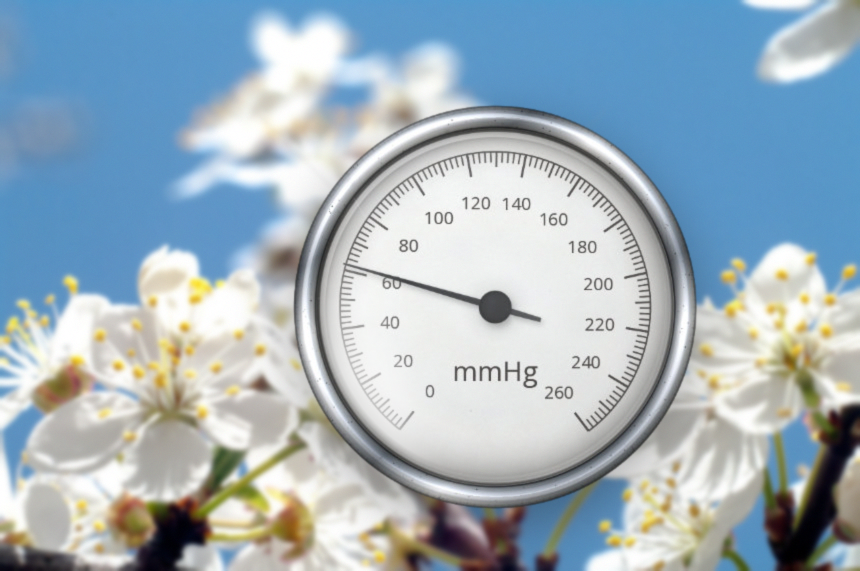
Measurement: 62 mmHg
